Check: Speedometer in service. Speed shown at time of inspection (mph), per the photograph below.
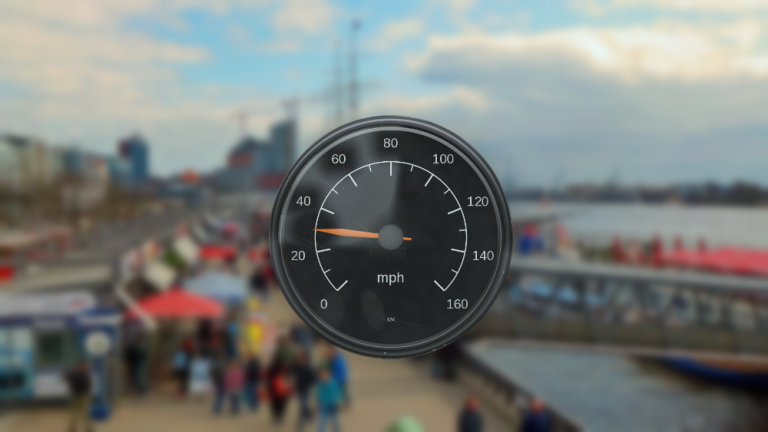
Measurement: 30 mph
